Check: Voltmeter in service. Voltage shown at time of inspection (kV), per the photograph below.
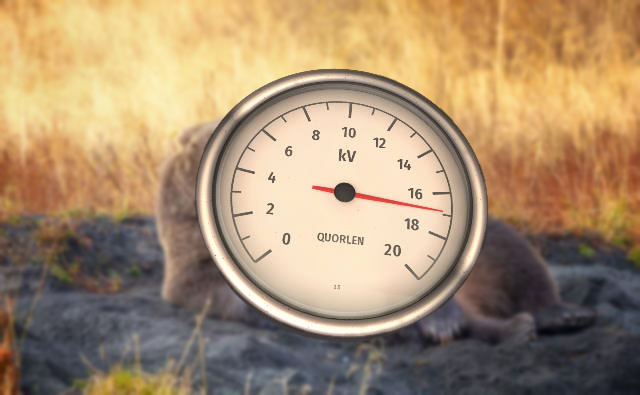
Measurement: 17 kV
